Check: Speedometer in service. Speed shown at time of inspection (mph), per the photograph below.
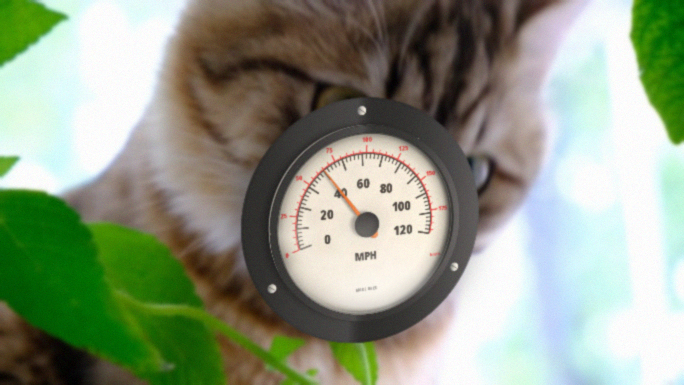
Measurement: 40 mph
